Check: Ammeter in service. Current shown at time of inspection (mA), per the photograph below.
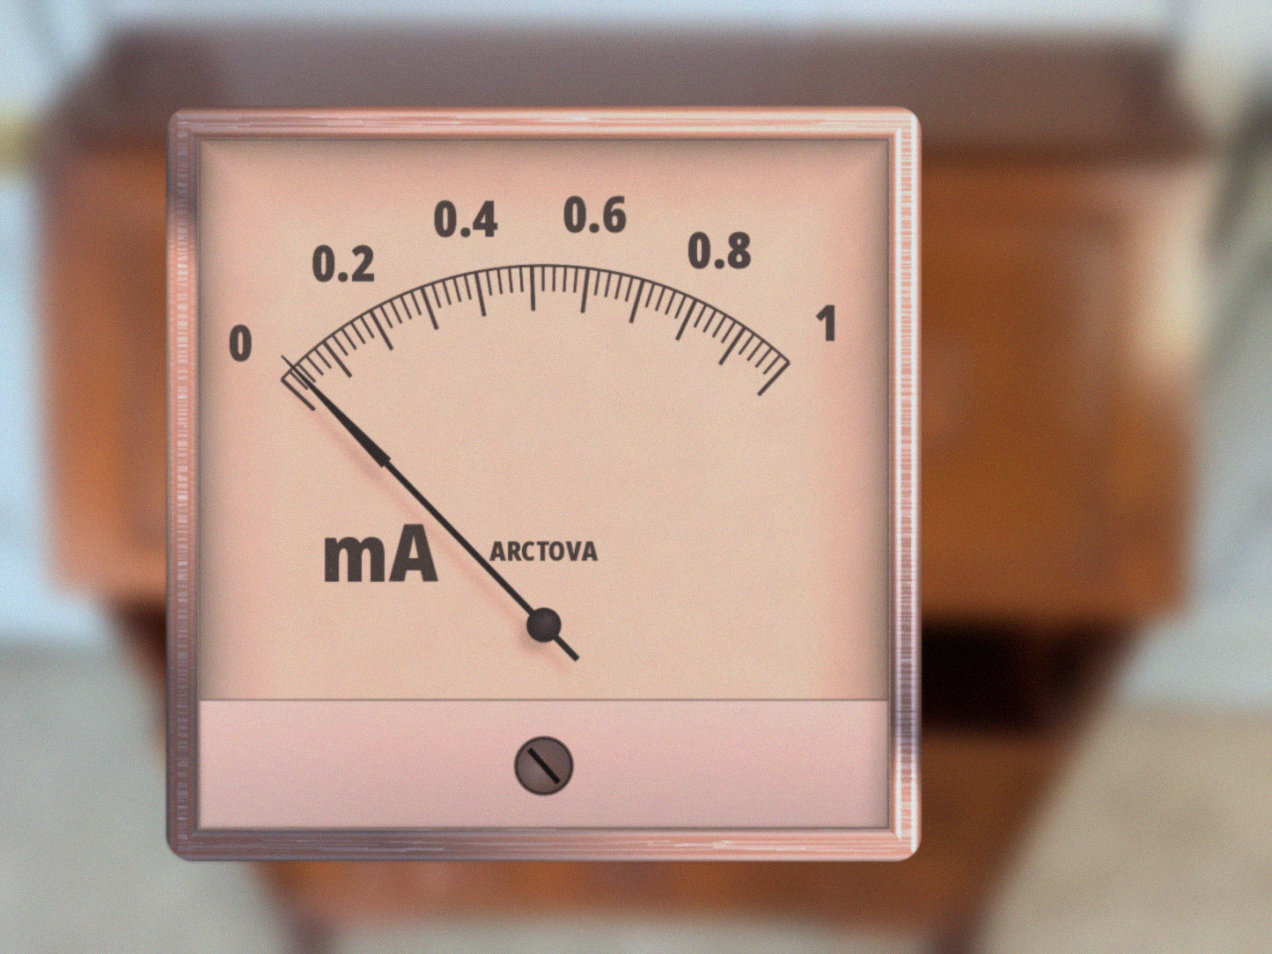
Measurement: 0.03 mA
